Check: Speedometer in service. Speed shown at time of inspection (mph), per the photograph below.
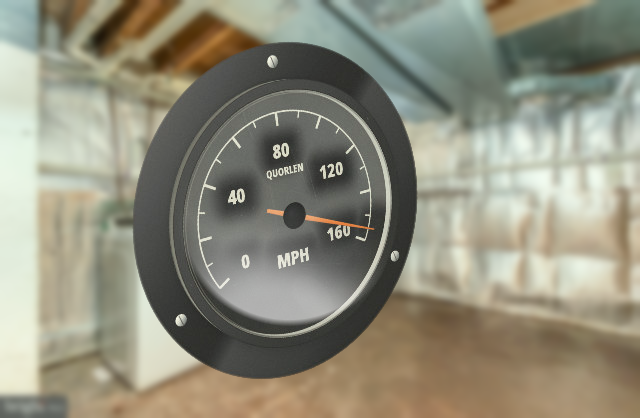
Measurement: 155 mph
